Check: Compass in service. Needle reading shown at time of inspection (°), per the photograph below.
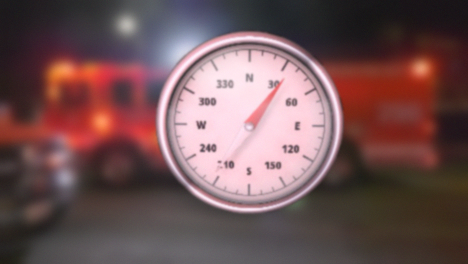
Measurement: 35 °
